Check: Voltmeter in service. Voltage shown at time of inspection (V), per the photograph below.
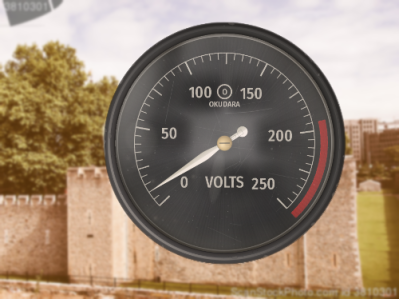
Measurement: 10 V
